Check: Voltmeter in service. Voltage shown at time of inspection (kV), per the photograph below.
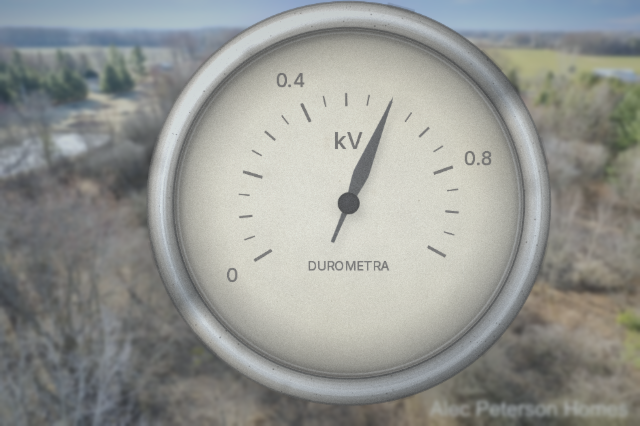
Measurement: 0.6 kV
